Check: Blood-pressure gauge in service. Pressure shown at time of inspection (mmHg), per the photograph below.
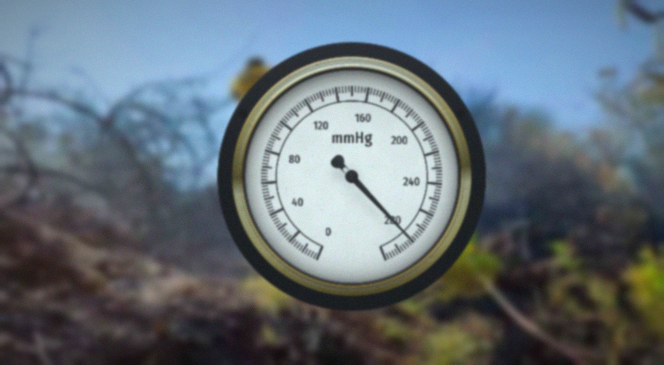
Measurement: 280 mmHg
